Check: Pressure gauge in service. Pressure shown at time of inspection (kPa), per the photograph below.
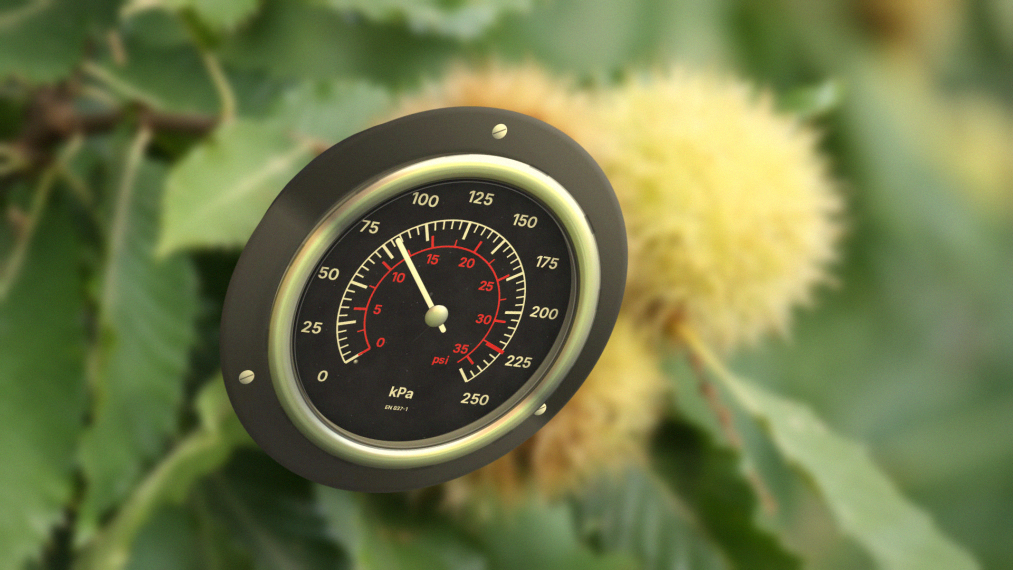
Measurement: 82.5 kPa
